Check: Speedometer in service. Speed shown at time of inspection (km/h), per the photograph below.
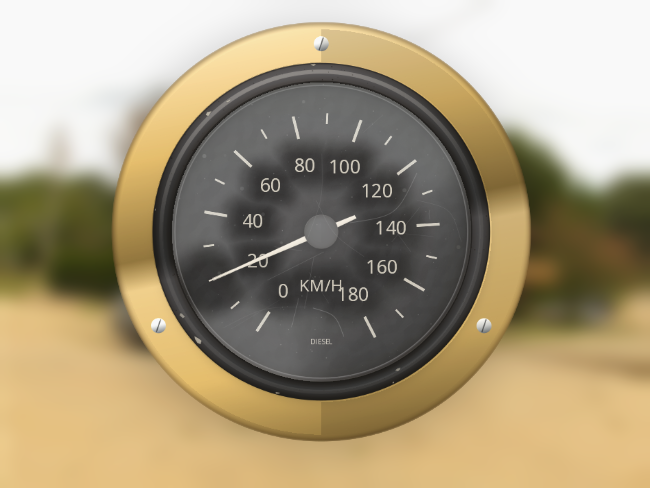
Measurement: 20 km/h
